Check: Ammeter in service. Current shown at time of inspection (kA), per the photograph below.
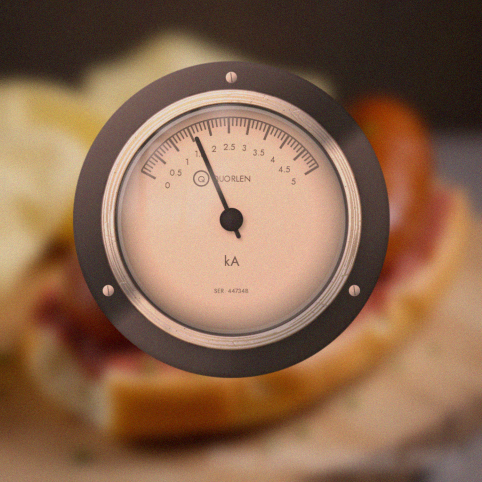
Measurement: 1.6 kA
